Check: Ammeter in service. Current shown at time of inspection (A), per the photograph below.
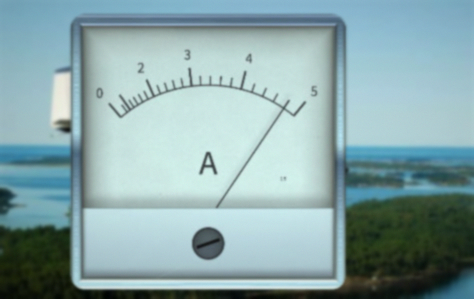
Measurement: 4.8 A
